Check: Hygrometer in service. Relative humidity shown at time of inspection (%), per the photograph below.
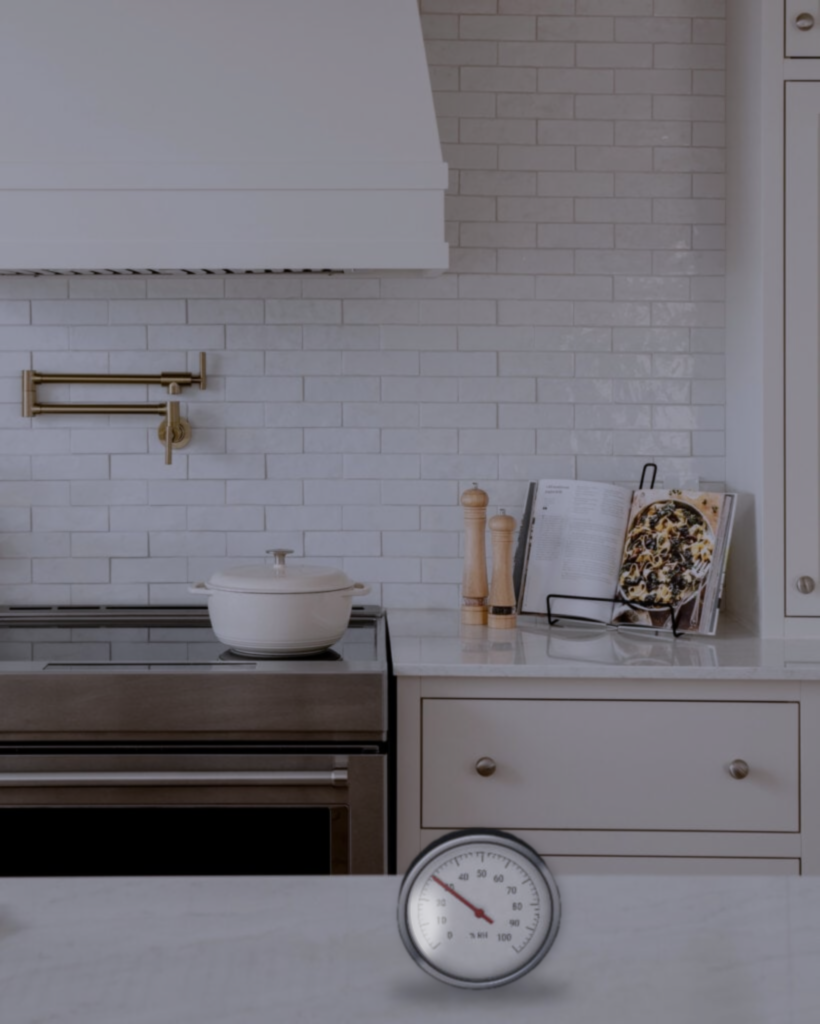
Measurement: 30 %
